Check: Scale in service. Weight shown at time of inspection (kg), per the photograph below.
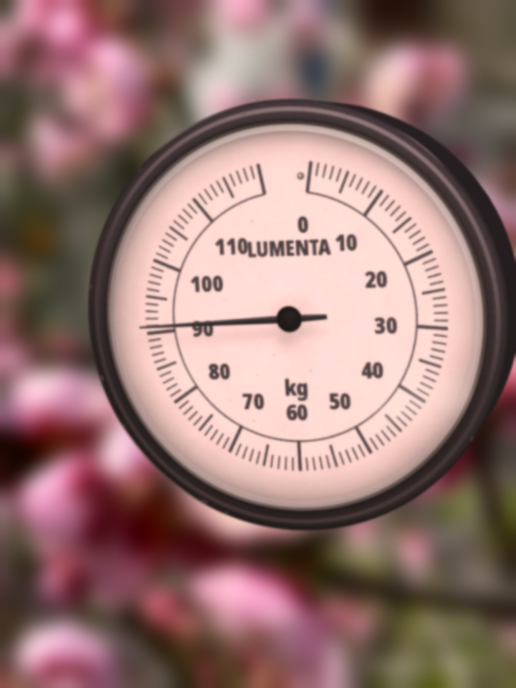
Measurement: 91 kg
